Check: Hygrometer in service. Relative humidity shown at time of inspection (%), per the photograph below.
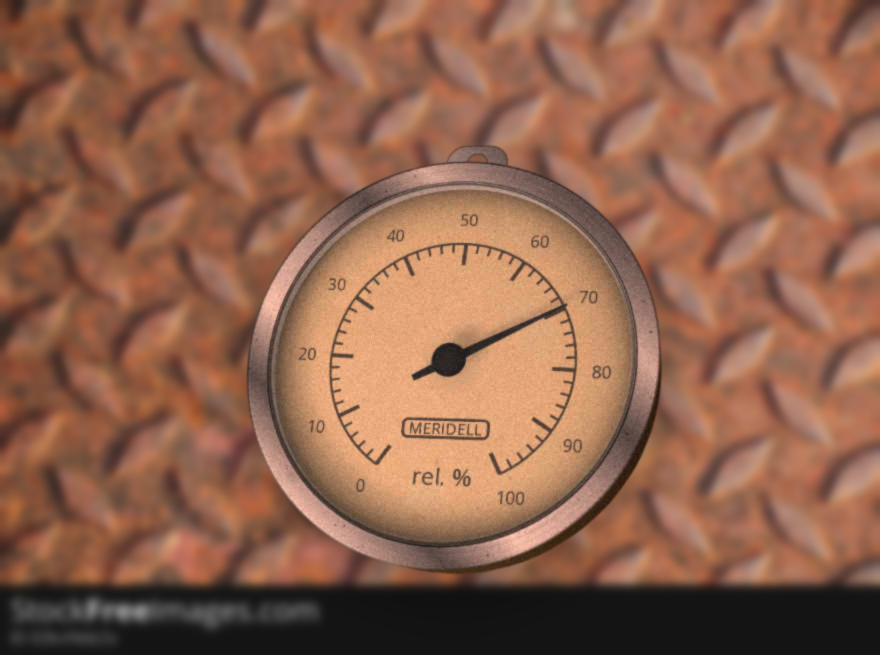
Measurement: 70 %
